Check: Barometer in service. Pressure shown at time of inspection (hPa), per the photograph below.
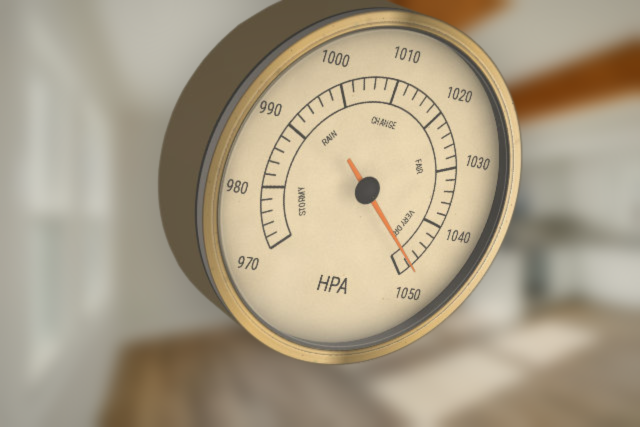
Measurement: 1048 hPa
